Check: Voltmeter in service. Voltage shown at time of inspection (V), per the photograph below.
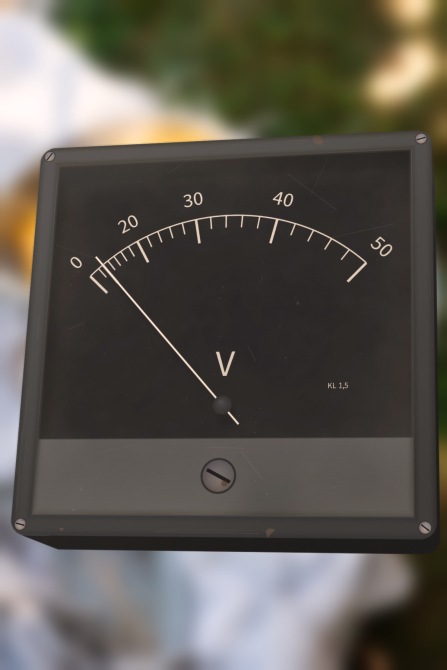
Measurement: 10 V
